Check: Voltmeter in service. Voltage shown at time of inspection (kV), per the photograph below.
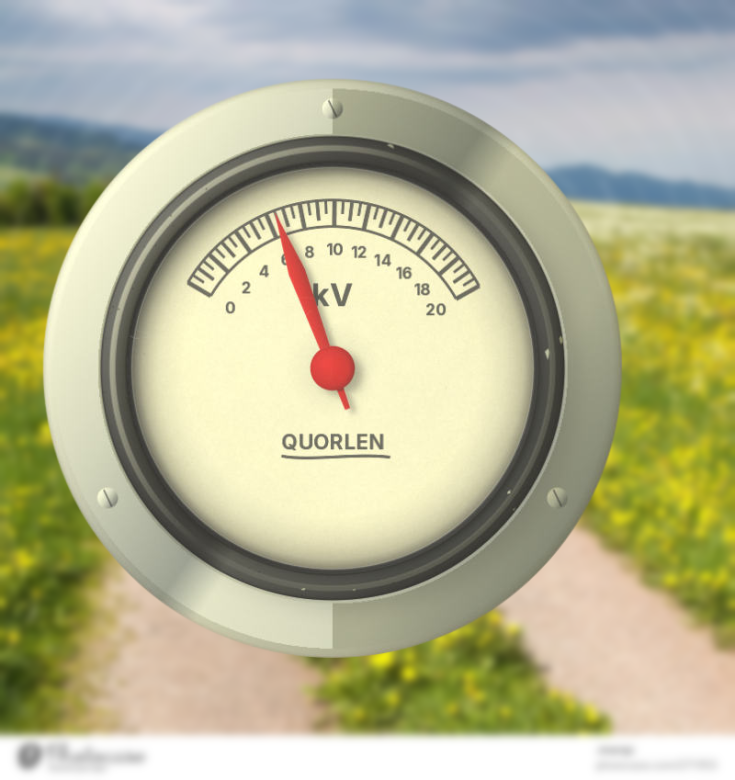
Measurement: 6.5 kV
